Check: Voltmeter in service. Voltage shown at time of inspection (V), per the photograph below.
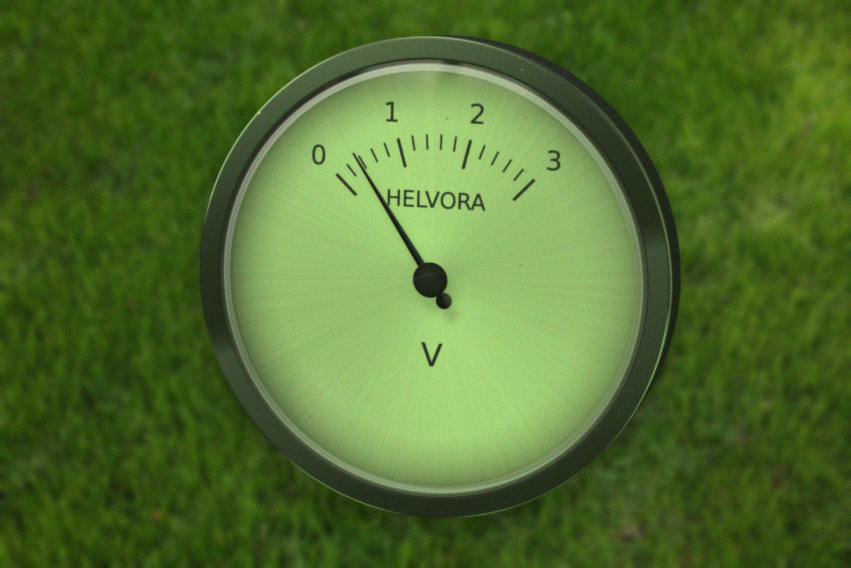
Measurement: 0.4 V
